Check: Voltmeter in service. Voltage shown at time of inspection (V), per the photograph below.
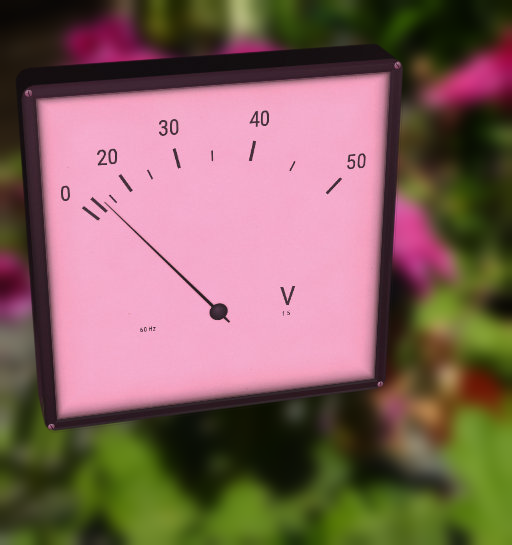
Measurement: 12.5 V
